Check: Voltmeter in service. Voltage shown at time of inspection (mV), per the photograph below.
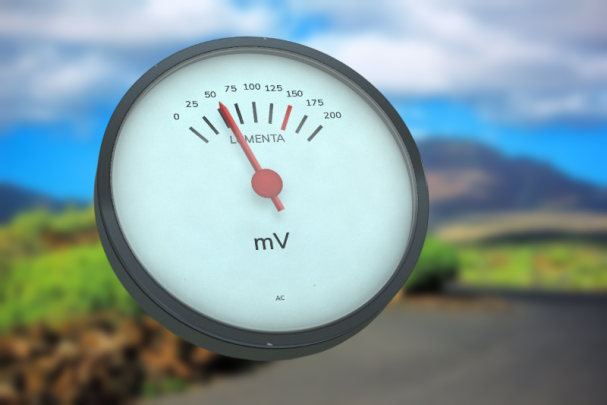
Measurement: 50 mV
